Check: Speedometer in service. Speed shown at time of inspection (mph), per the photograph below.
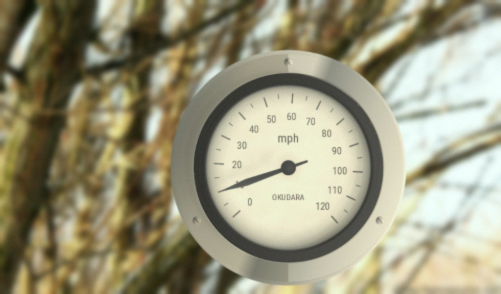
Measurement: 10 mph
